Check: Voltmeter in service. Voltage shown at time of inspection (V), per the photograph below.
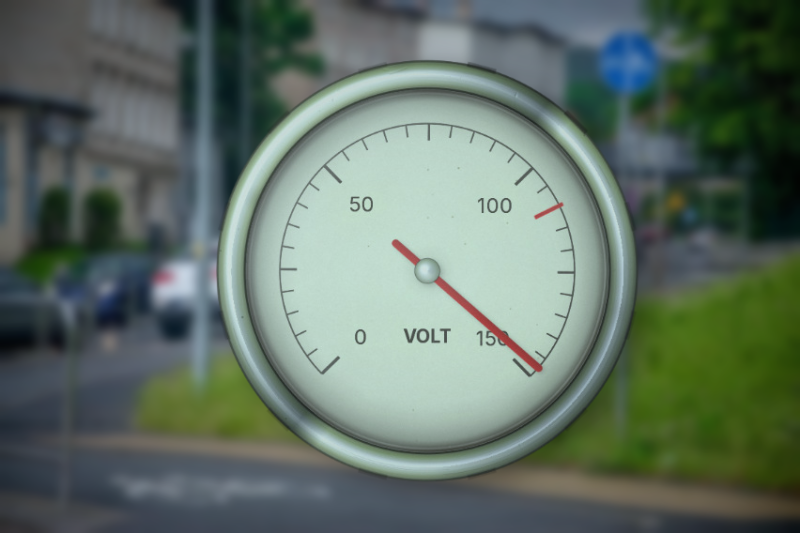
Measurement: 147.5 V
